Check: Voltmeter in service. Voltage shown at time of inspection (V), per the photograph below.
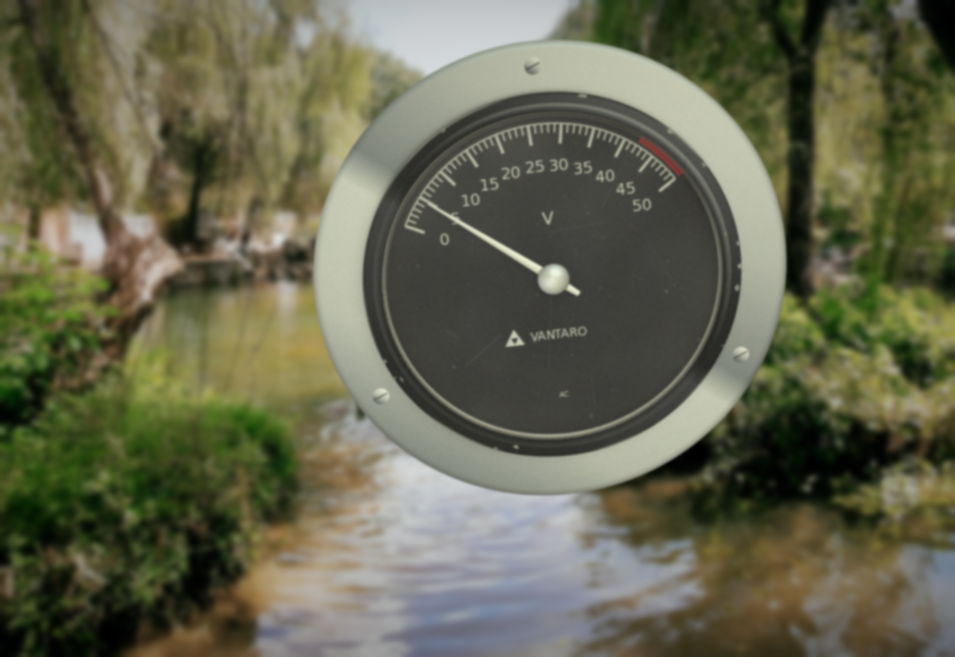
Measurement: 5 V
